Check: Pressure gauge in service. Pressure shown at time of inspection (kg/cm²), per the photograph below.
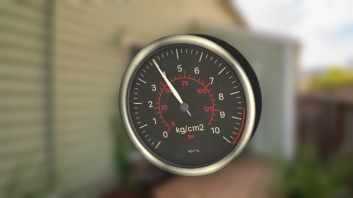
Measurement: 4 kg/cm²
